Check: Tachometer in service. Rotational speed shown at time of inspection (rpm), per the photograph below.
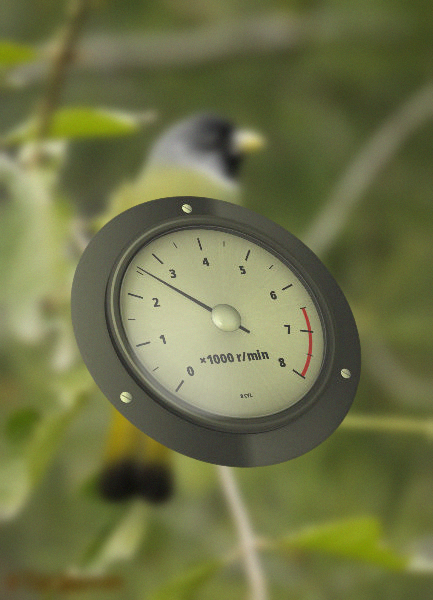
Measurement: 2500 rpm
